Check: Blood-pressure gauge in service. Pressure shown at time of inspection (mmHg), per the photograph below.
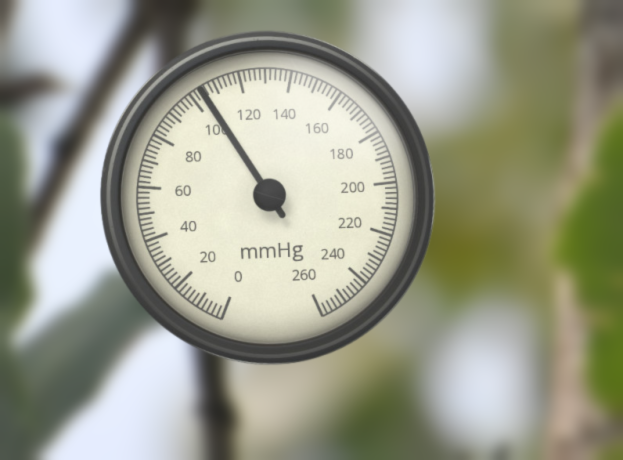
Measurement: 104 mmHg
